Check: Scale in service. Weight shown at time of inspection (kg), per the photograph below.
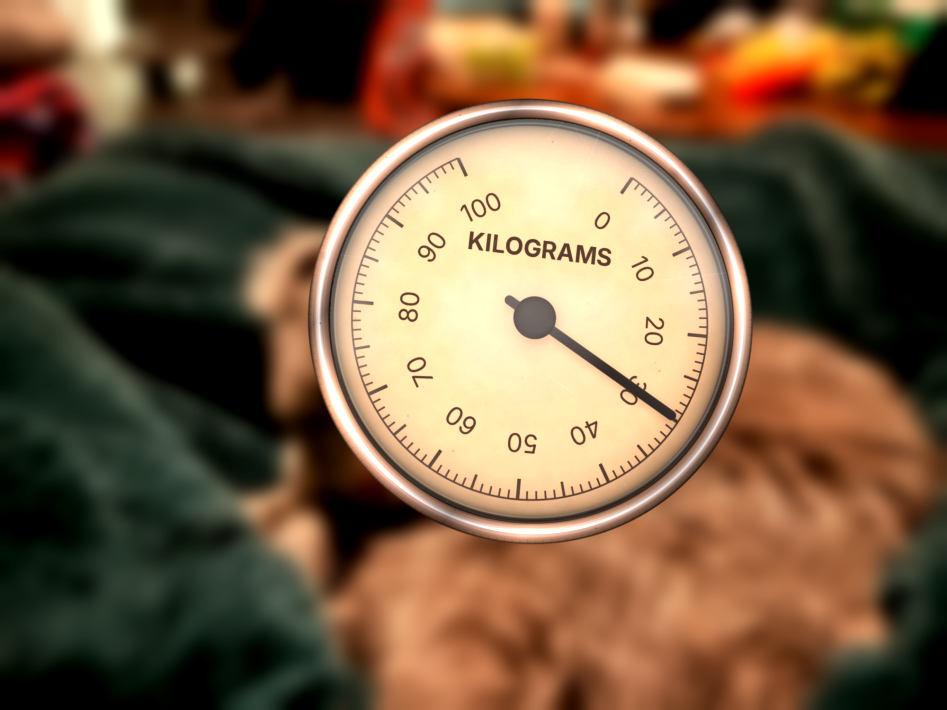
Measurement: 30 kg
